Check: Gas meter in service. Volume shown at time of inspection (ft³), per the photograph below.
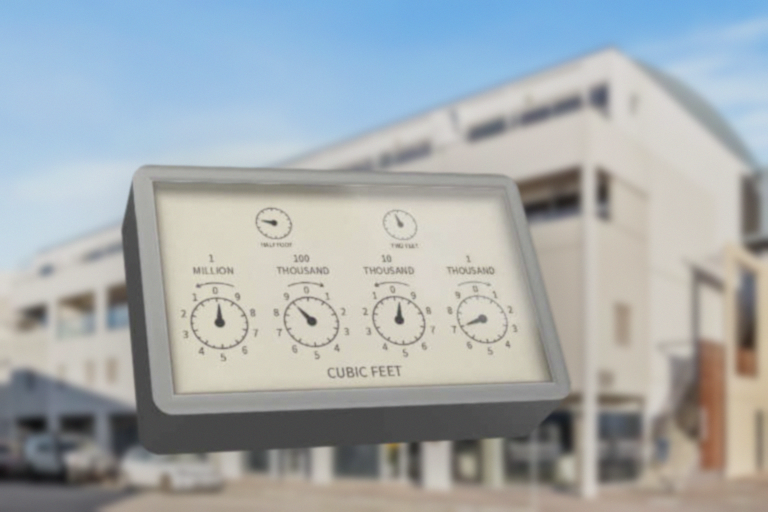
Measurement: 989700 ft³
